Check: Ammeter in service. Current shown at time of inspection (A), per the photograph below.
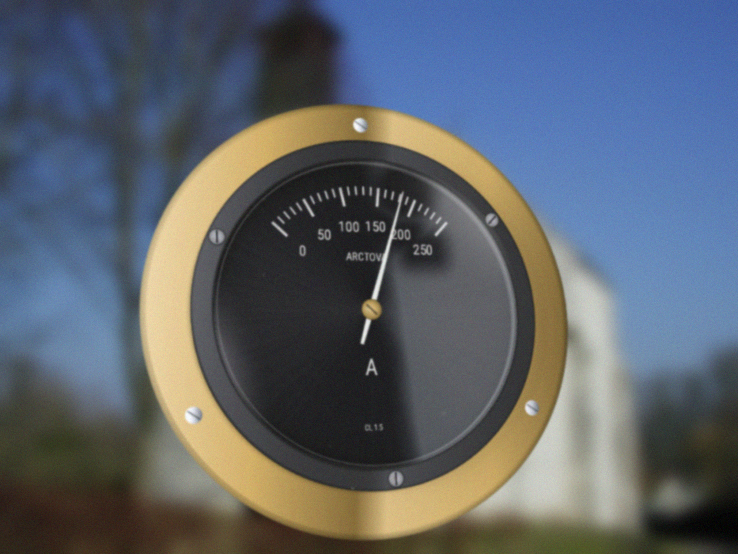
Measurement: 180 A
